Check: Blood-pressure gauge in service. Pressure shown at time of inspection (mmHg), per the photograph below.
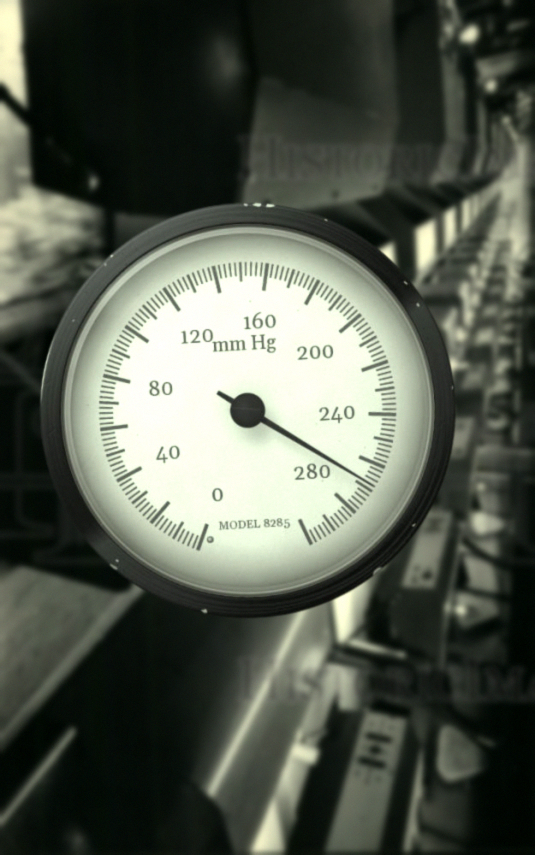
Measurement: 268 mmHg
